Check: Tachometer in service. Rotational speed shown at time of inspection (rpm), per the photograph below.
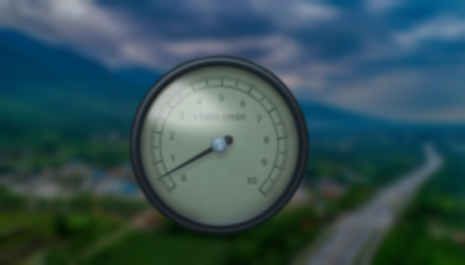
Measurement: 500 rpm
